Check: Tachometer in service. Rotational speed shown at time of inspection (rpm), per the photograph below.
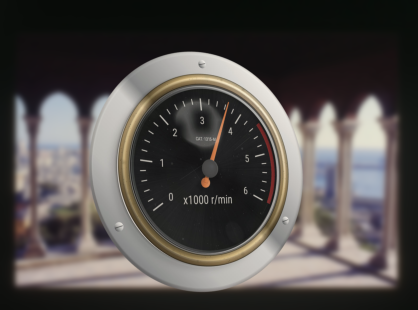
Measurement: 3600 rpm
